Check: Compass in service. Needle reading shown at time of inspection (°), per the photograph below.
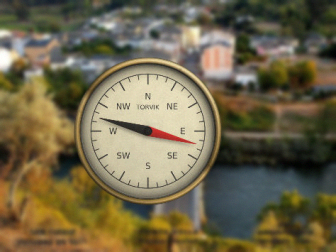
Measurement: 105 °
